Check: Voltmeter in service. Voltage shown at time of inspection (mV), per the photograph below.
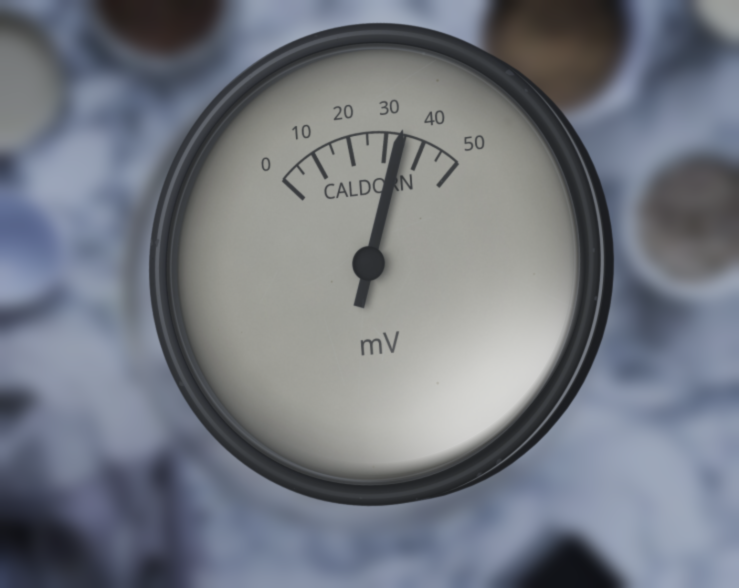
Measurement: 35 mV
